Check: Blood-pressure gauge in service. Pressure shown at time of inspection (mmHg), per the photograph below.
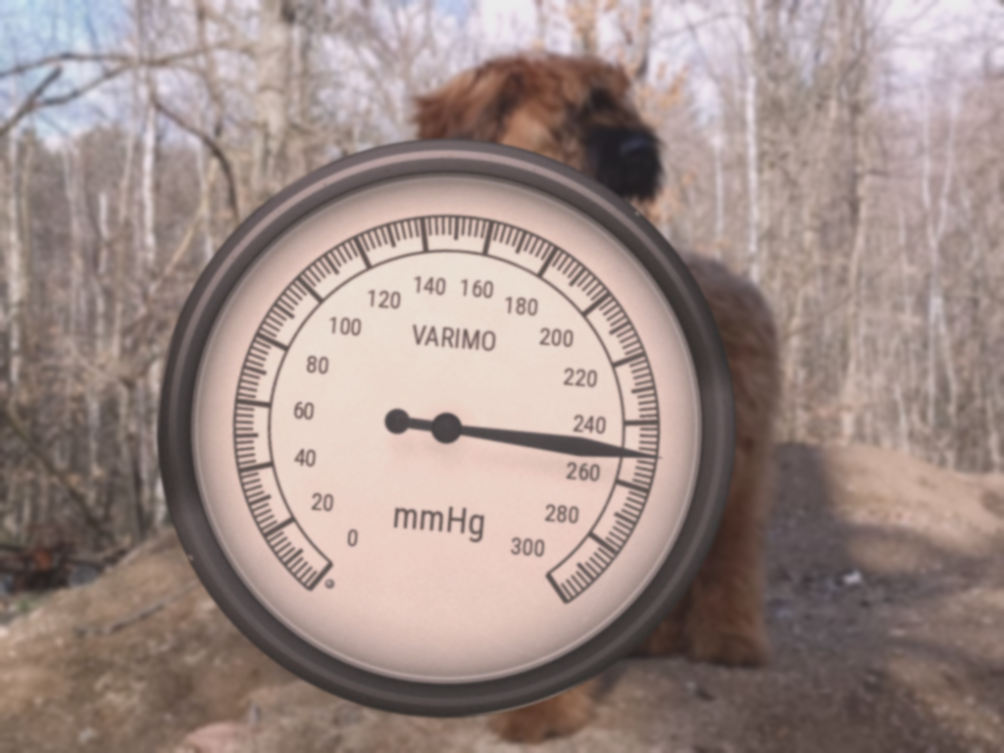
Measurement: 250 mmHg
